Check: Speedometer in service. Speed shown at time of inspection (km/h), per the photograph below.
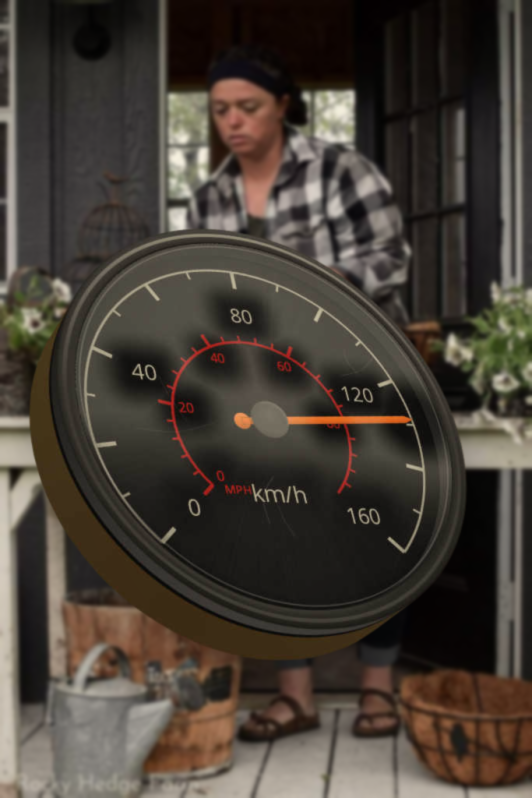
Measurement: 130 km/h
